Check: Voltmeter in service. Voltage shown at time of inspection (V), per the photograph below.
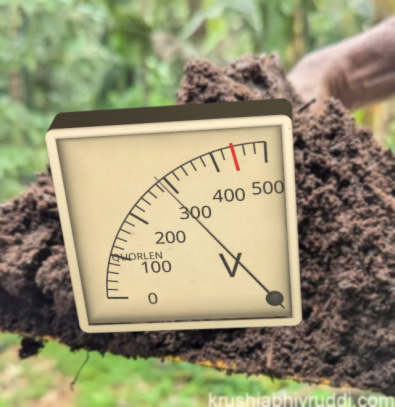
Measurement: 290 V
